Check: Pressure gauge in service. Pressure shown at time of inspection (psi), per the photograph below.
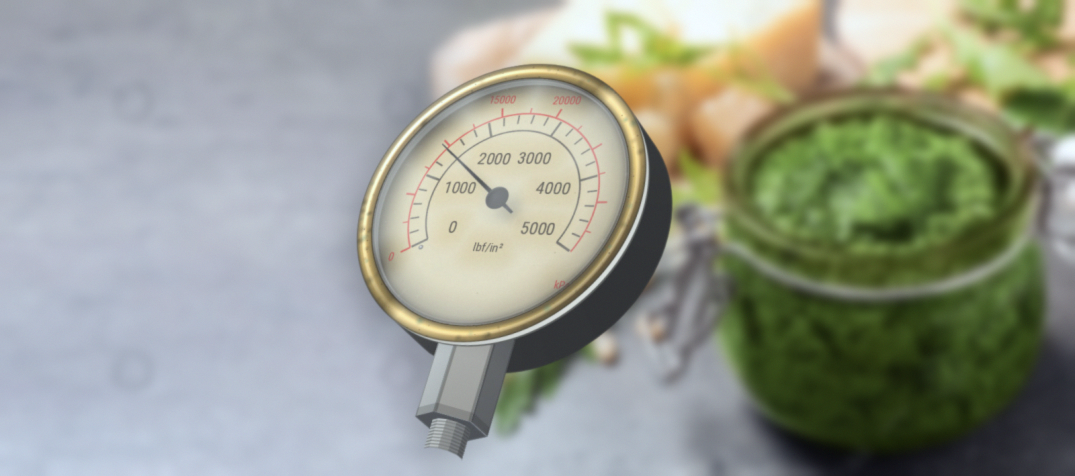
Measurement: 1400 psi
